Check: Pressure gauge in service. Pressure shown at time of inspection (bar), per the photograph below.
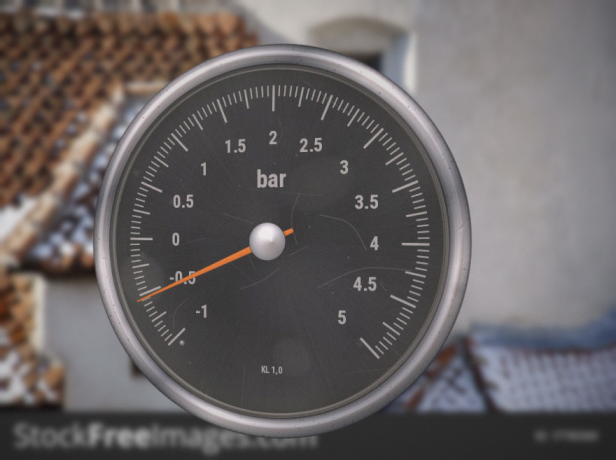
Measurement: -0.55 bar
